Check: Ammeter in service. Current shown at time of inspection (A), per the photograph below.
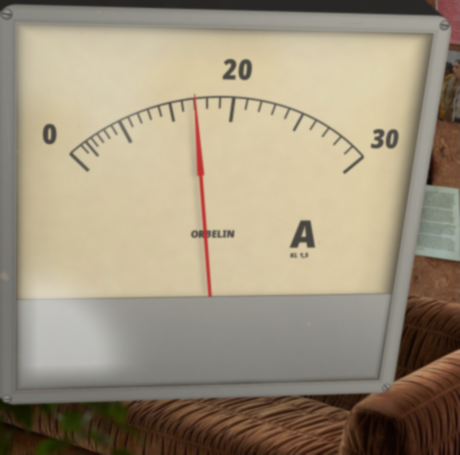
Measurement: 17 A
